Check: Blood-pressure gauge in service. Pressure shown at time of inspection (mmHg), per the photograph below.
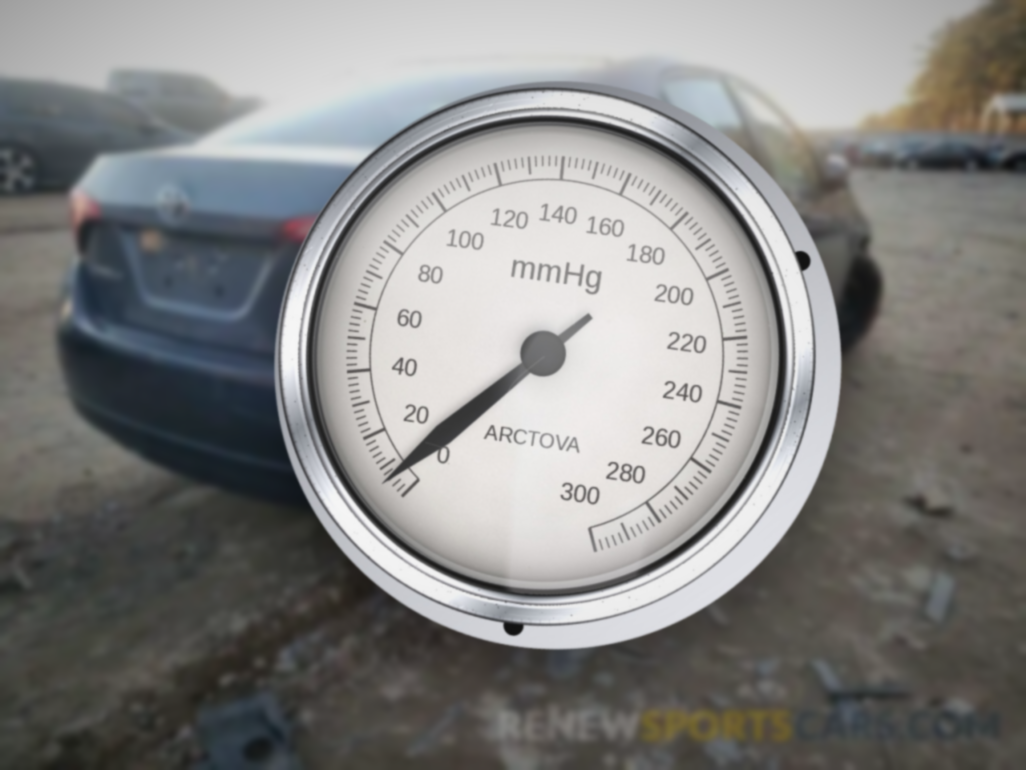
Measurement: 6 mmHg
